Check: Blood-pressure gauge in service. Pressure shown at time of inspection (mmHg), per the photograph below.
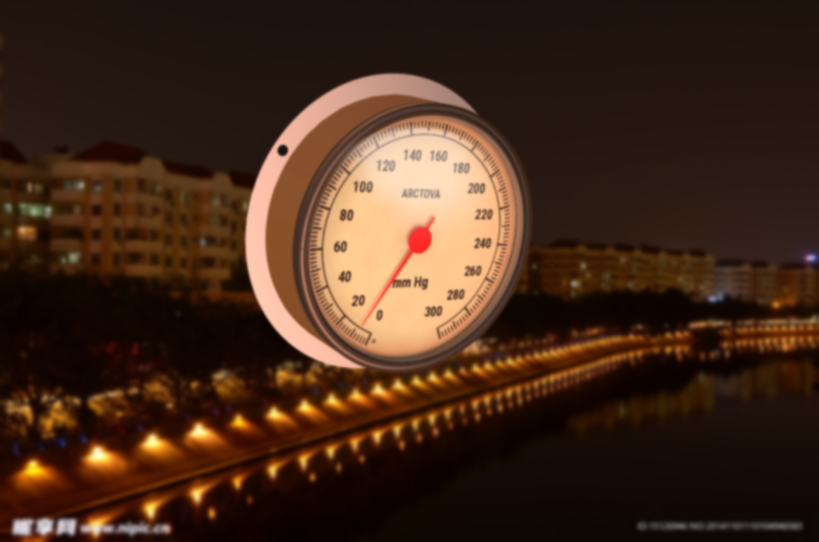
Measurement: 10 mmHg
